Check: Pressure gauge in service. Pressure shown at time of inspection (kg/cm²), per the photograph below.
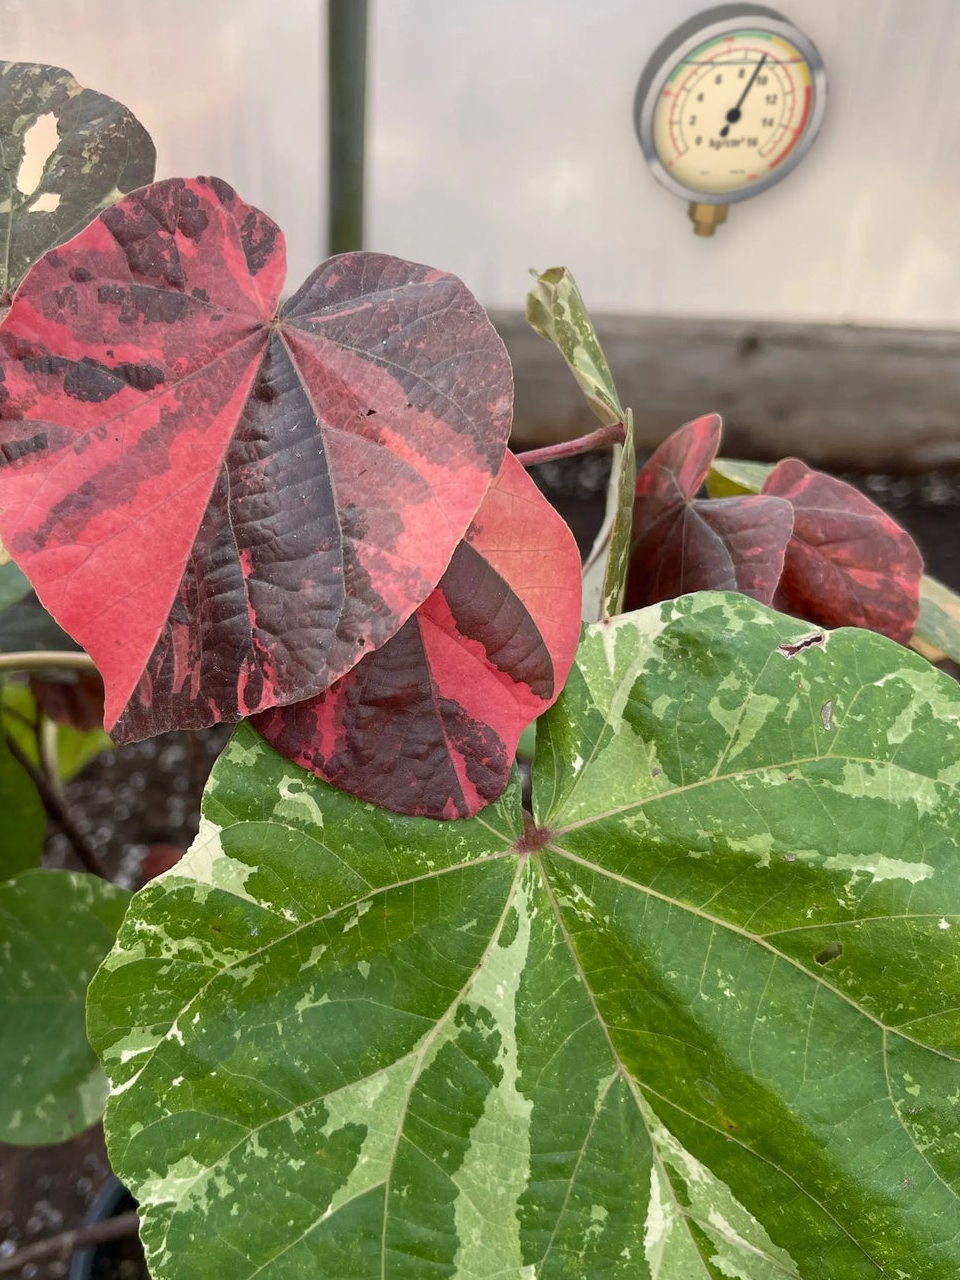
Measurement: 9 kg/cm²
